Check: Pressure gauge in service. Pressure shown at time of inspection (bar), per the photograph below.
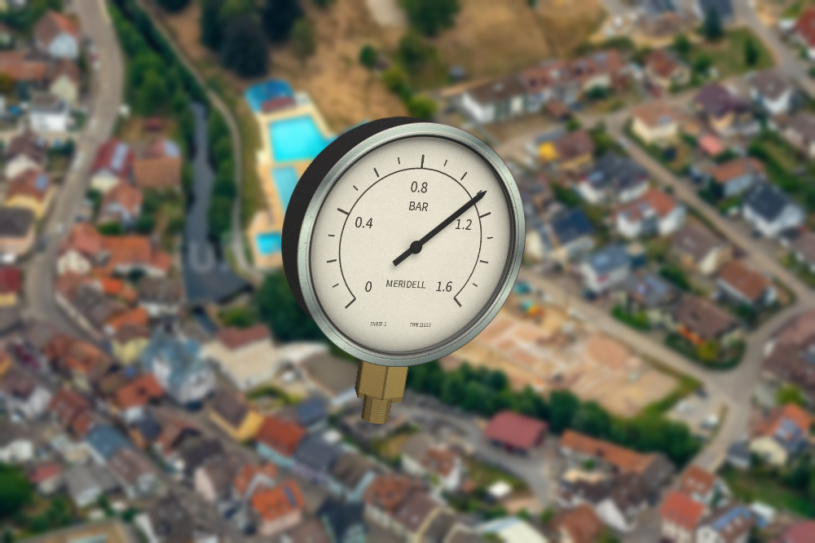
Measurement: 1.1 bar
